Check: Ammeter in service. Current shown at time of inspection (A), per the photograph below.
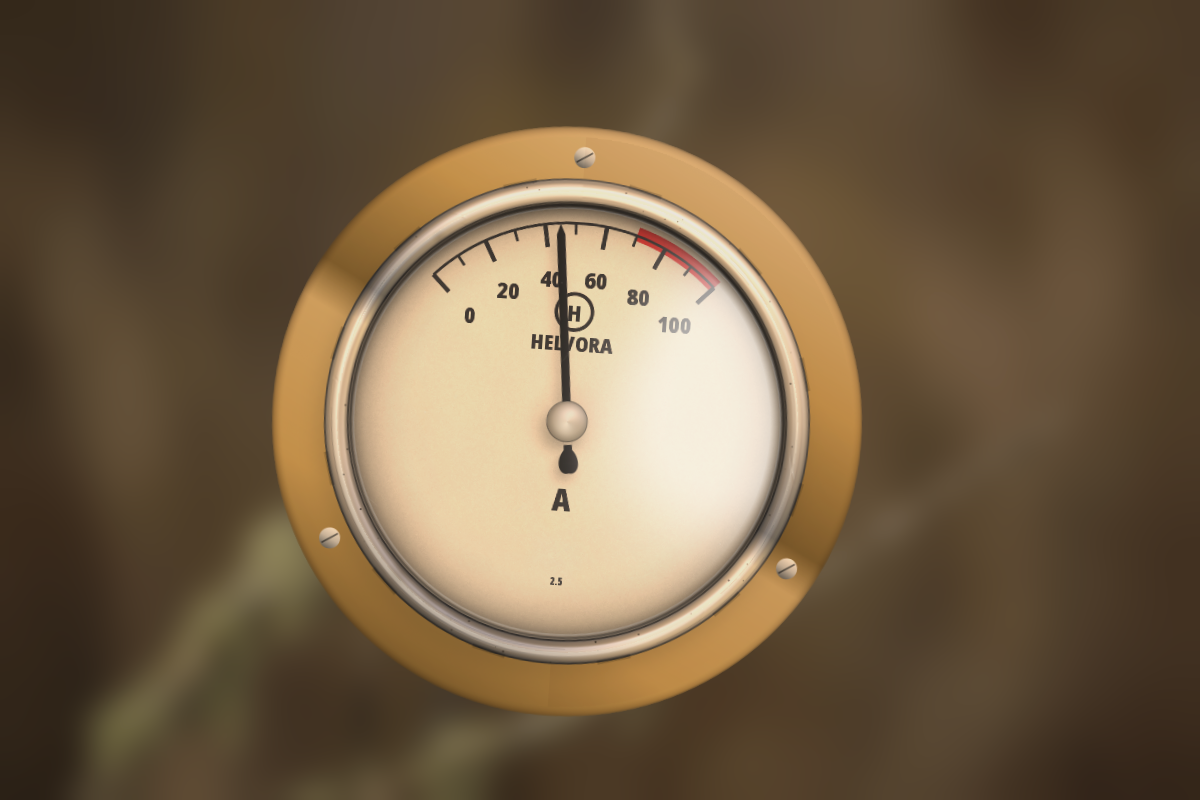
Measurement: 45 A
